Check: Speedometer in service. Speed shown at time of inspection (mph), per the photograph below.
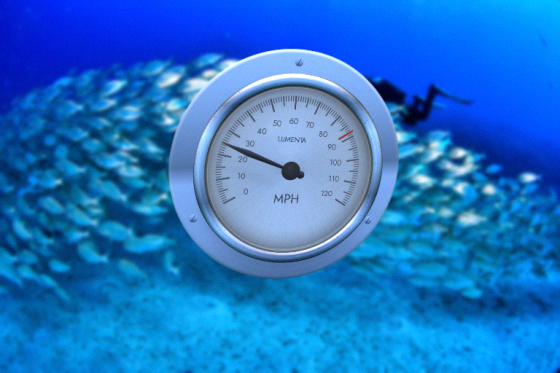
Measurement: 25 mph
